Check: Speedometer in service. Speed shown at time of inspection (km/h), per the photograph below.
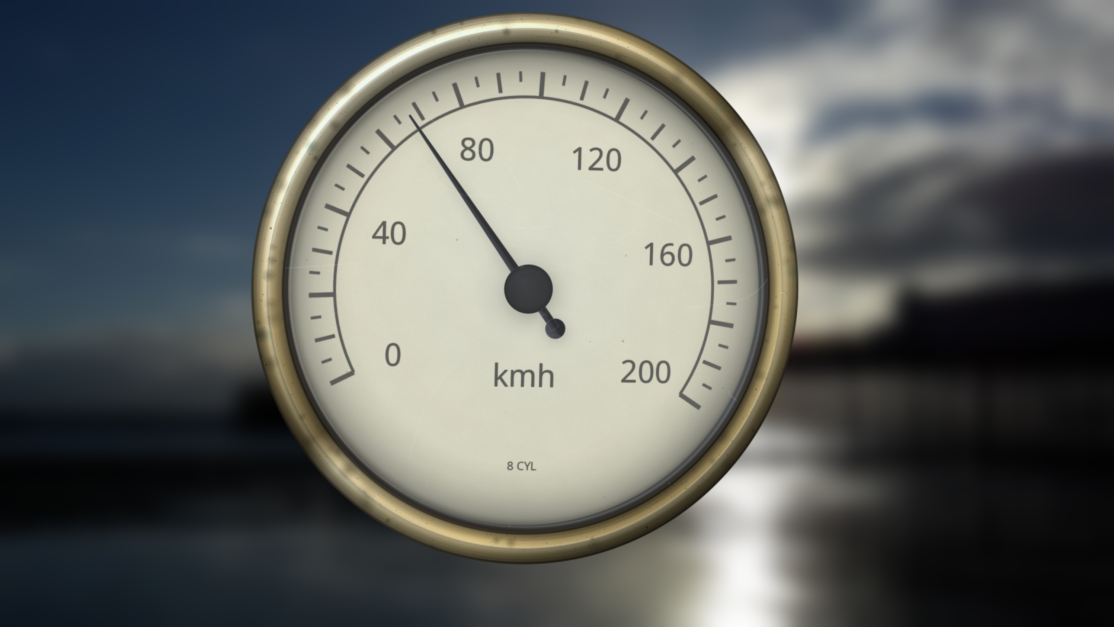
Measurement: 67.5 km/h
